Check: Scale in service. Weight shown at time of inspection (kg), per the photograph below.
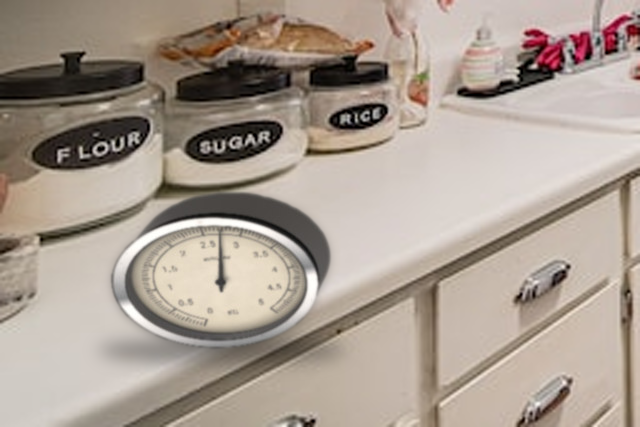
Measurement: 2.75 kg
